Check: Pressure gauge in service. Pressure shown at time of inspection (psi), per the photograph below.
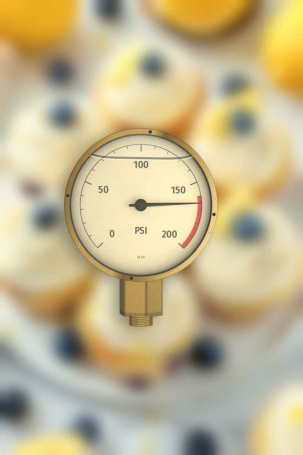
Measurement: 165 psi
